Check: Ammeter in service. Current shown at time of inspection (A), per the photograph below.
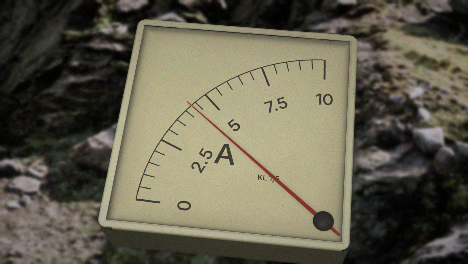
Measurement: 4.25 A
